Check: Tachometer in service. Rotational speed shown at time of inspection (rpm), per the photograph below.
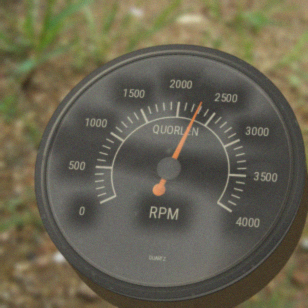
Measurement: 2300 rpm
